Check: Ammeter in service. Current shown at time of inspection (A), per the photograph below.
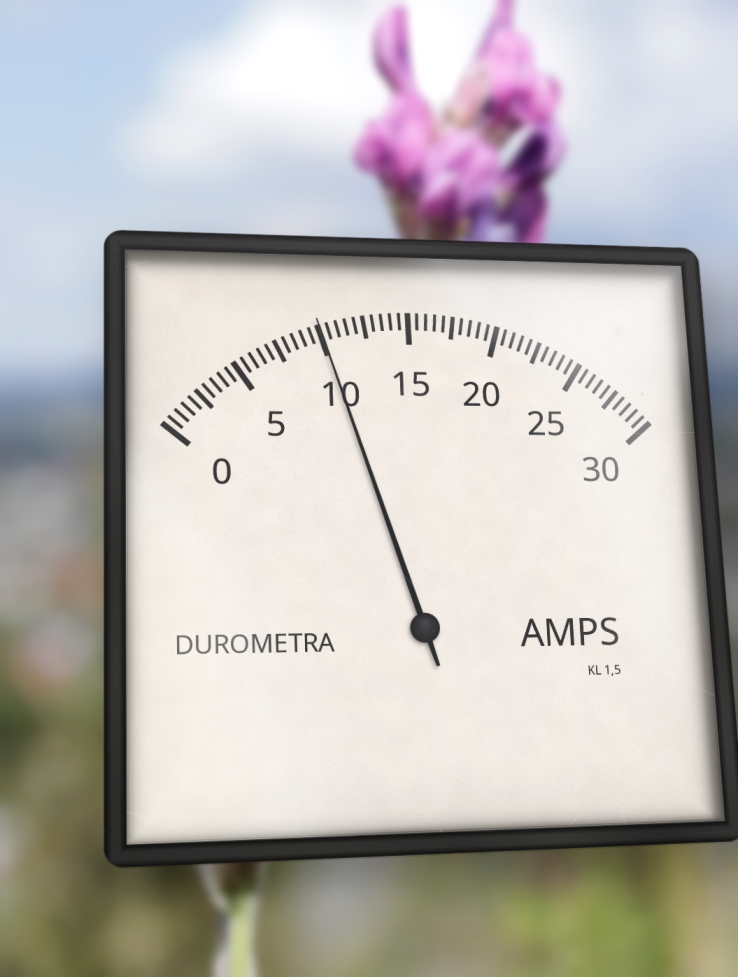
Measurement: 10 A
